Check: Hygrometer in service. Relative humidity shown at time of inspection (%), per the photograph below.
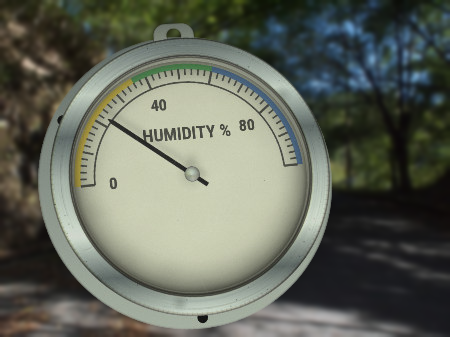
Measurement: 22 %
